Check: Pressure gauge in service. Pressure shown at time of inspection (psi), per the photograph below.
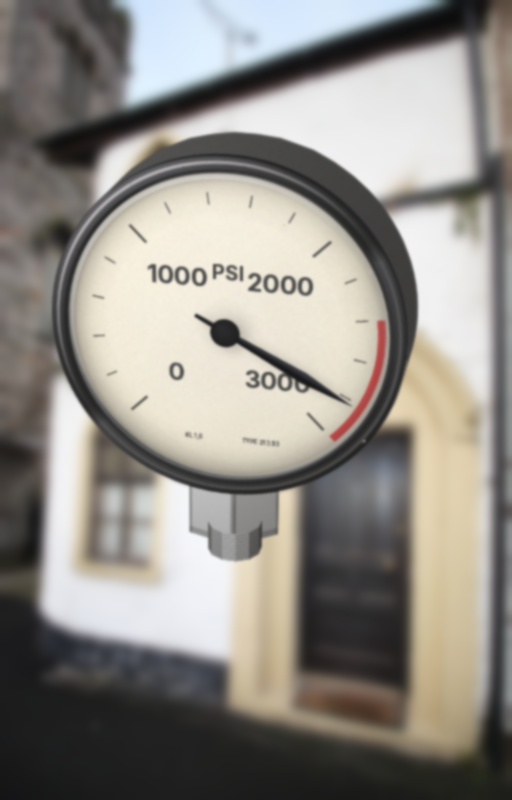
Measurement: 2800 psi
